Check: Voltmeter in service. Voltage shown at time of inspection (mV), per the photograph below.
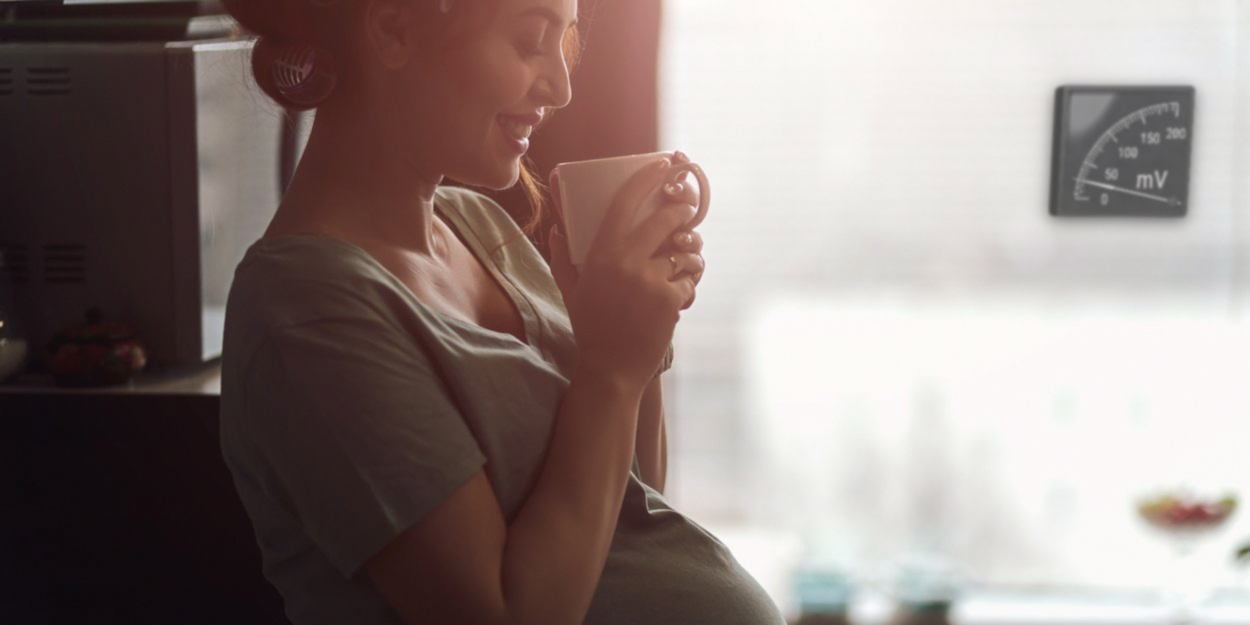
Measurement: 25 mV
